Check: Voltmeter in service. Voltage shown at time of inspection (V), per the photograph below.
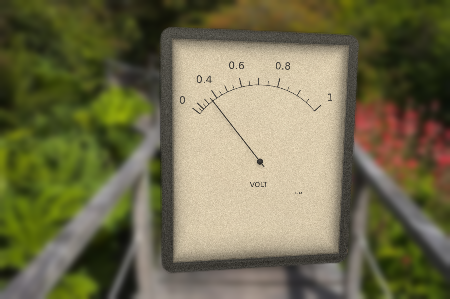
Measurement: 0.35 V
